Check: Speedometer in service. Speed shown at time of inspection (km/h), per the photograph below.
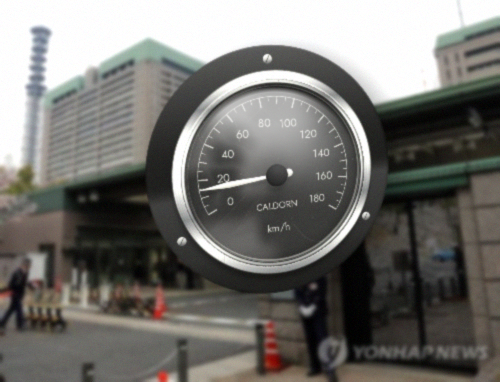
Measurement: 15 km/h
